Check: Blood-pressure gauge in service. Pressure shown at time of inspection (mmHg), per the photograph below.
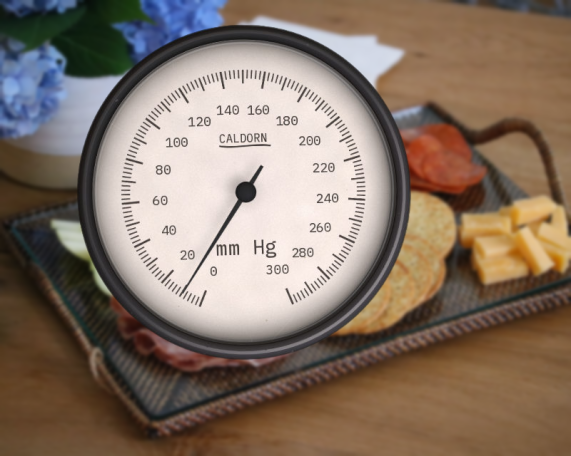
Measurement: 10 mmHg
